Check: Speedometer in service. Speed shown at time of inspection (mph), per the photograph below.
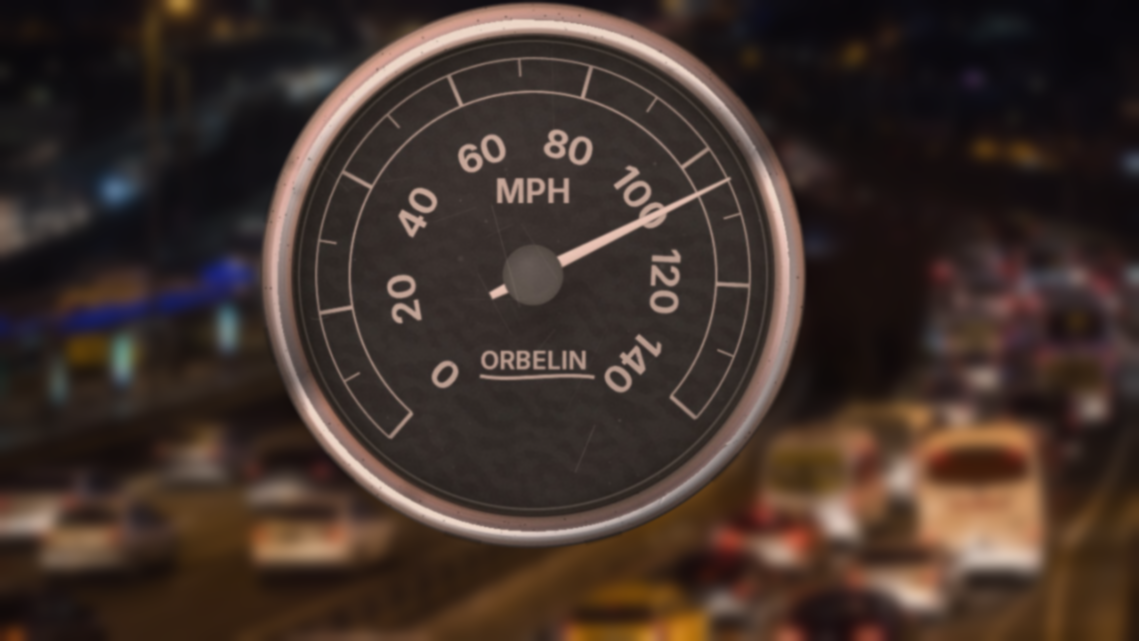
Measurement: 105 mph
